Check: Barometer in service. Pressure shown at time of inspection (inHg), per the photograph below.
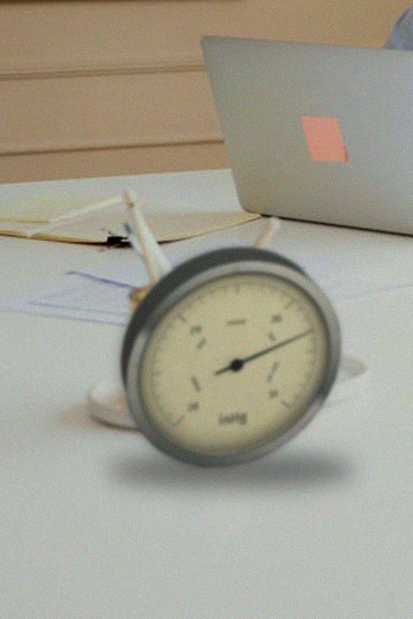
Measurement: 30.3 inHg
